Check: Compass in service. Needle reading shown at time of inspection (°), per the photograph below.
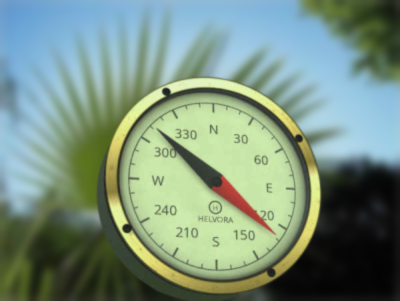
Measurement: 130 °
